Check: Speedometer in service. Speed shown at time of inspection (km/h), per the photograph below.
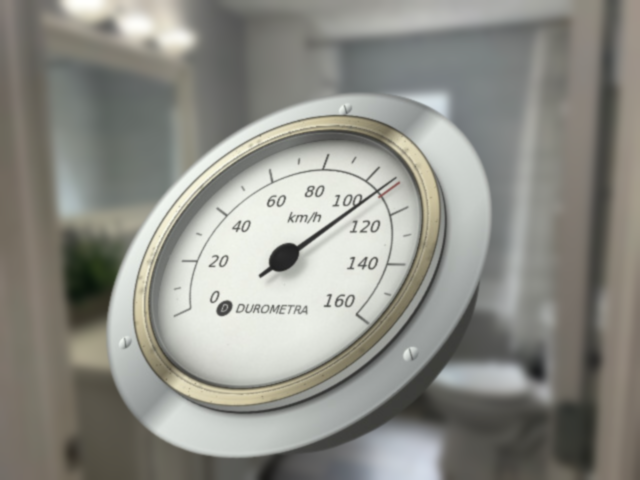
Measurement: 110 km/h
